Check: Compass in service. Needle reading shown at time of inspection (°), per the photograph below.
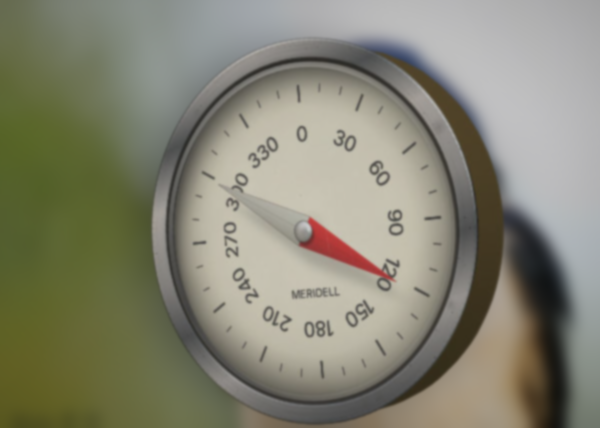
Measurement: 120 °
